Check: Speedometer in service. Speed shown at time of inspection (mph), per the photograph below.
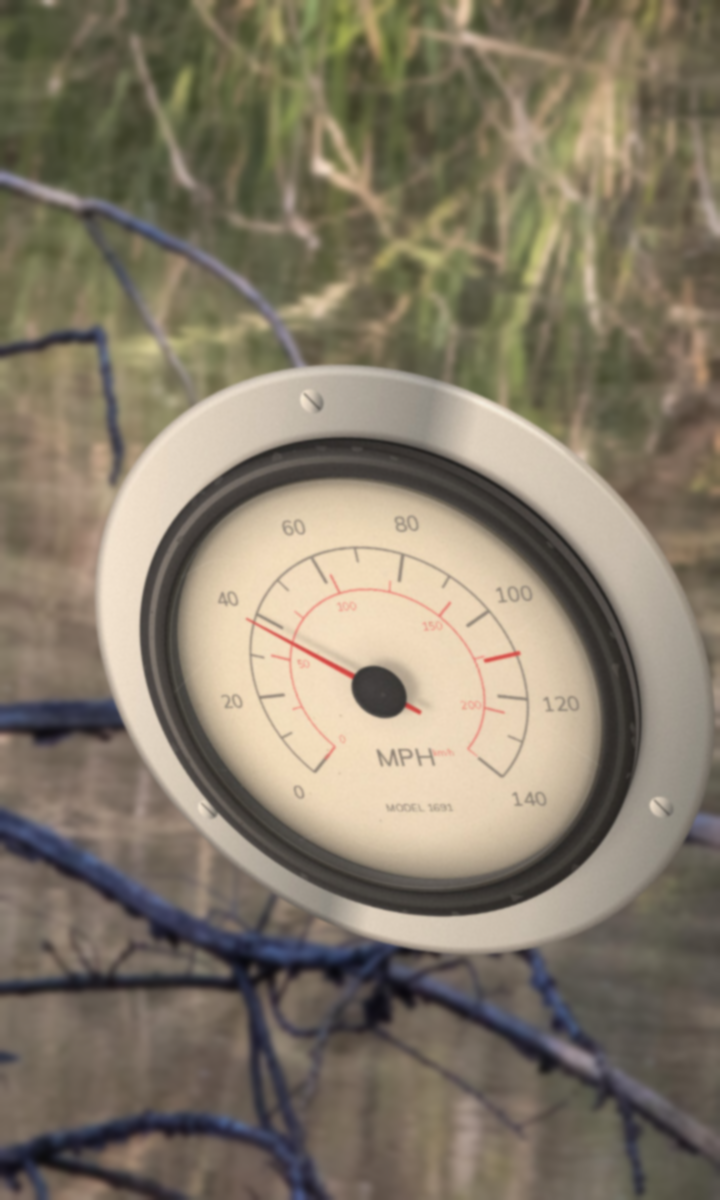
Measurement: 40 mph
